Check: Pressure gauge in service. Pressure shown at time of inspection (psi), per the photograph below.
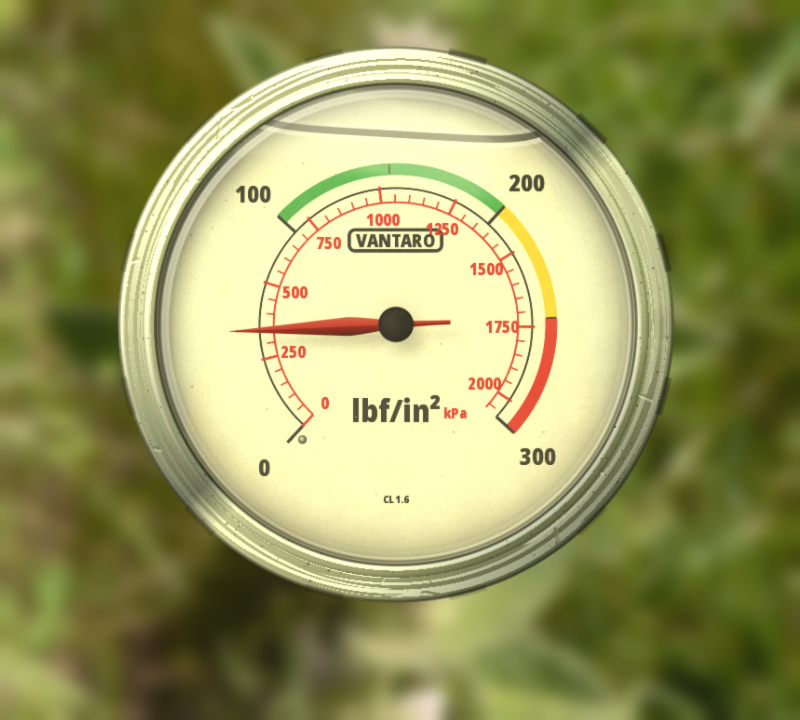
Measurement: 50 psi
